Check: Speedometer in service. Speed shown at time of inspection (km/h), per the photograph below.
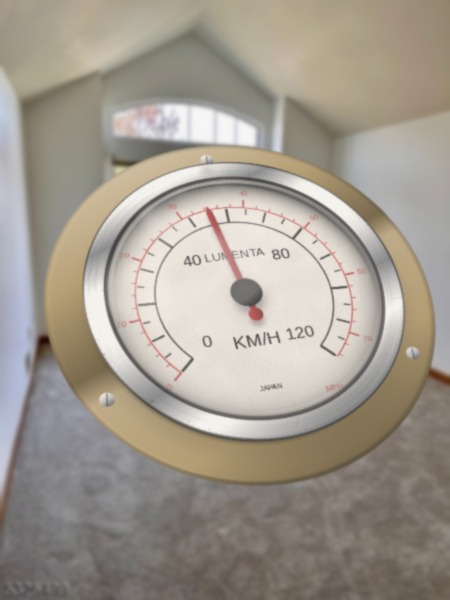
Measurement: 55 km/h
